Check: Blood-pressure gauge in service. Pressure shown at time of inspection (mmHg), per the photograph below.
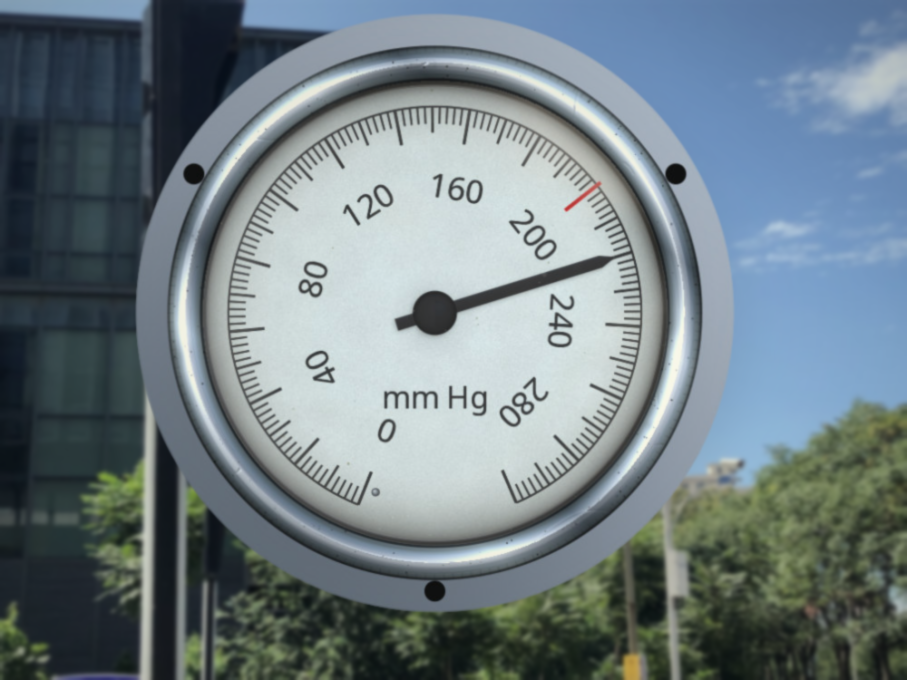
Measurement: 220 mmHg
